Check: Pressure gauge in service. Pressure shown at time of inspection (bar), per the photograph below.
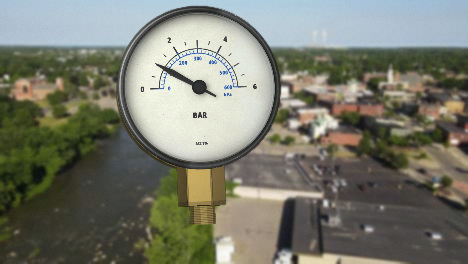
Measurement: 1 bar
